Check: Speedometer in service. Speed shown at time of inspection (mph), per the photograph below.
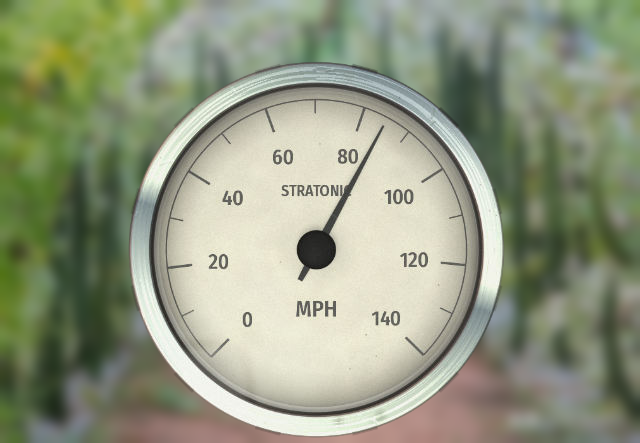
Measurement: 85 mph
